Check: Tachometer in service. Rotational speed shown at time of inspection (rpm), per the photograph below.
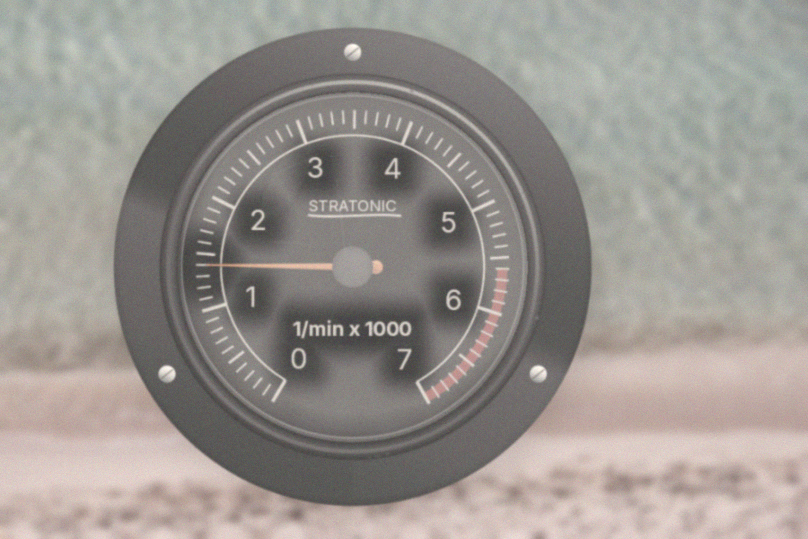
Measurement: 1400 rpm
